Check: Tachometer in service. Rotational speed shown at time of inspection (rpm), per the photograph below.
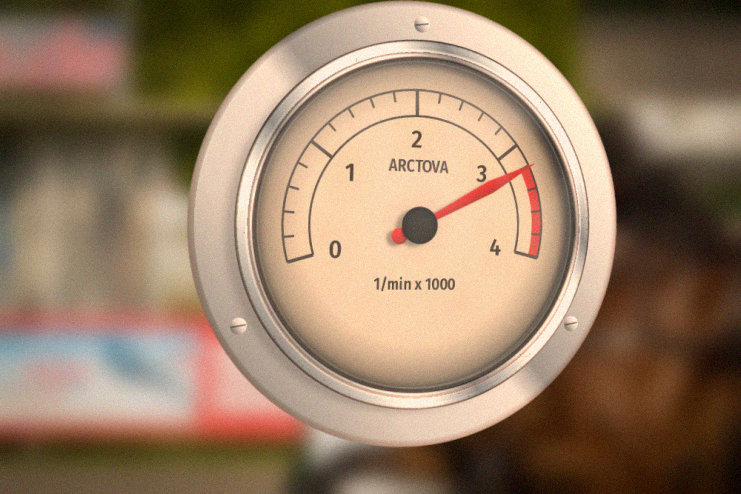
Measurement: 3200 rpm
